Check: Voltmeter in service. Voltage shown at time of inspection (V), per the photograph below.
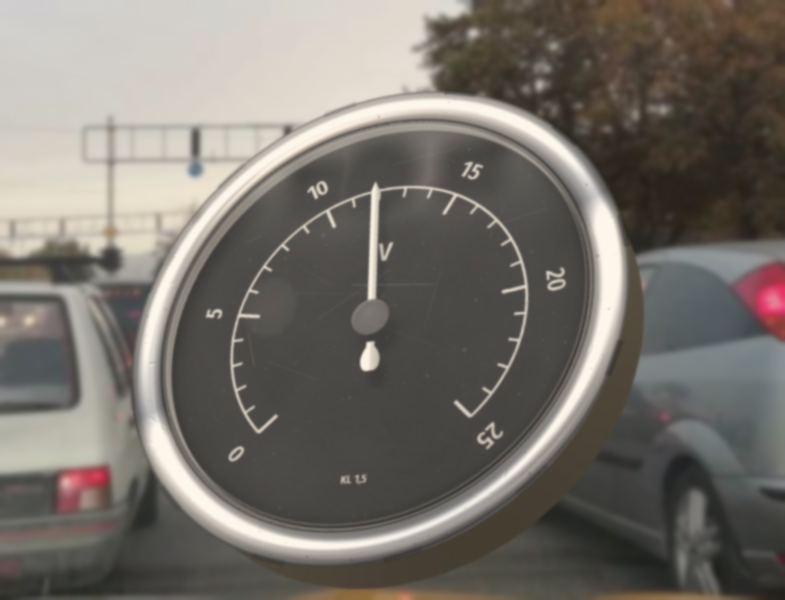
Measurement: 12 V
